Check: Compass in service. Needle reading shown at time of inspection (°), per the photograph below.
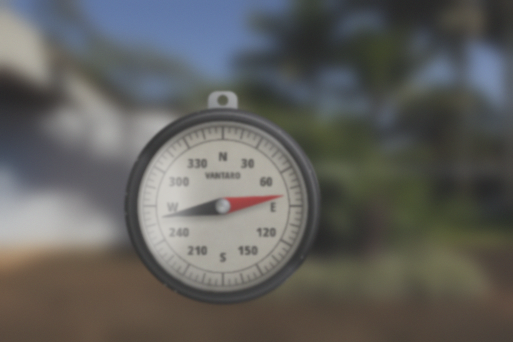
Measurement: 80 °
